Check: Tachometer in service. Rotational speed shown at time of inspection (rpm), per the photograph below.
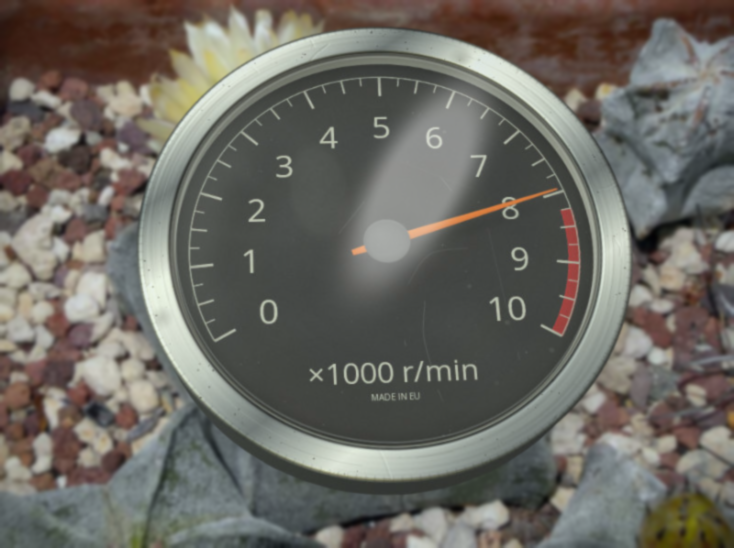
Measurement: 8000 rpm
